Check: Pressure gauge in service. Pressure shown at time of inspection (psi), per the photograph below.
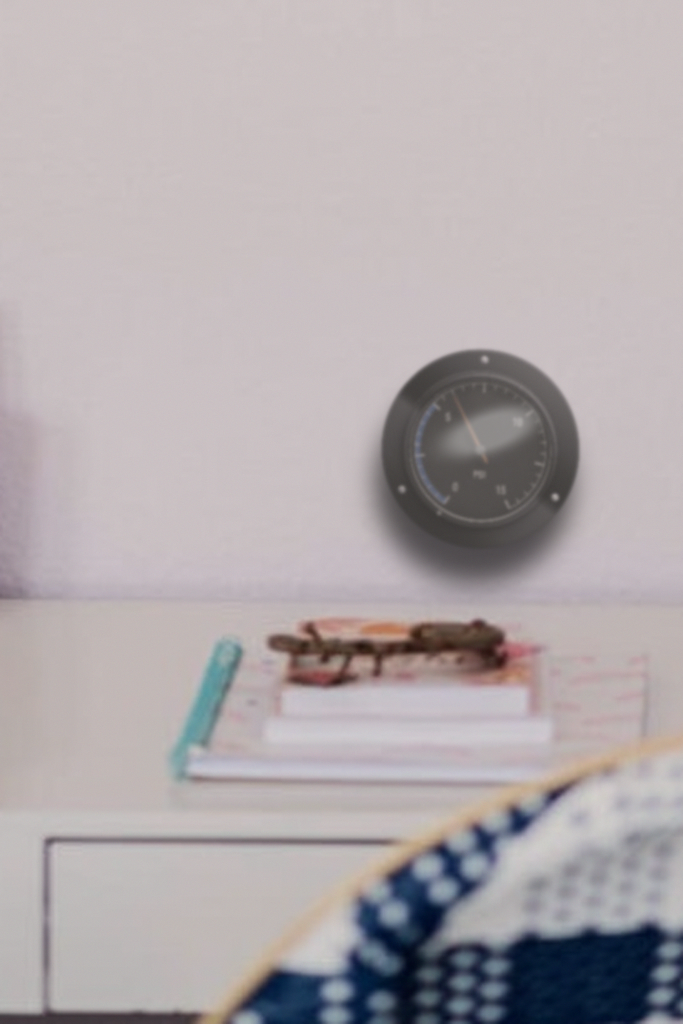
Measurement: 6 psi
